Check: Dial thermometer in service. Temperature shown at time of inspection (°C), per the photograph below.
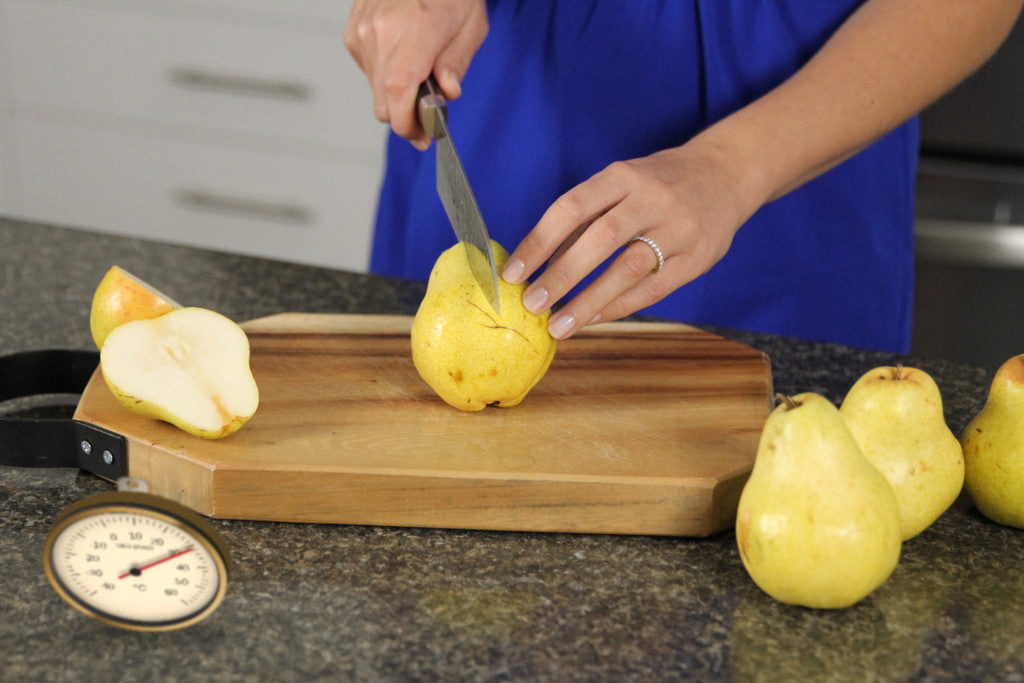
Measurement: 30 °C
